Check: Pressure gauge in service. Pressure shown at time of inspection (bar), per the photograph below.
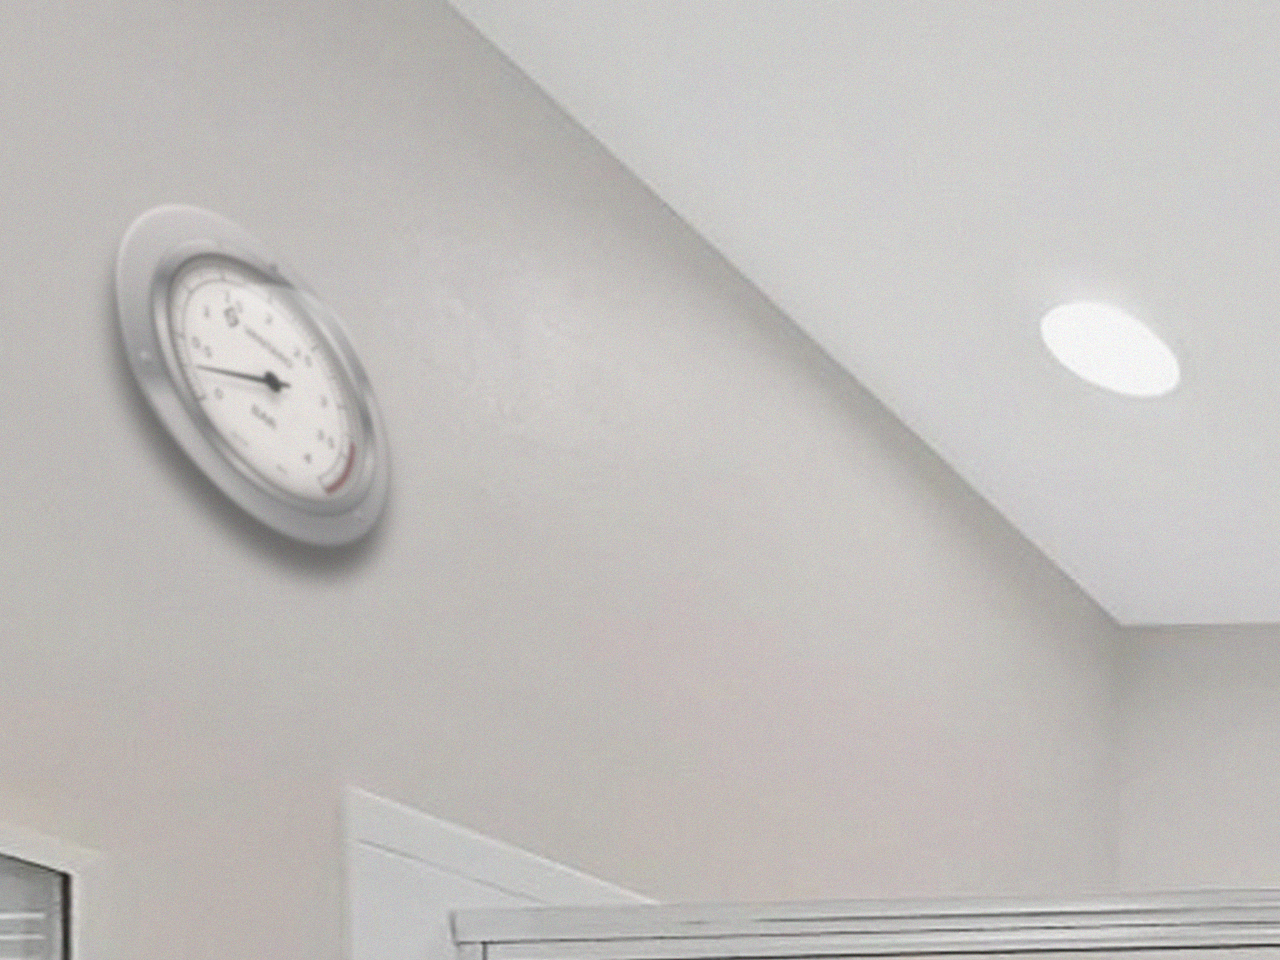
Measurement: 0.25 bar
